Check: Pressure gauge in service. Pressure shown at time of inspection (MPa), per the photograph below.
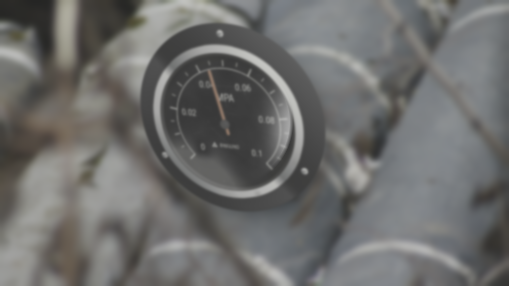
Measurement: 0.045 MPa
